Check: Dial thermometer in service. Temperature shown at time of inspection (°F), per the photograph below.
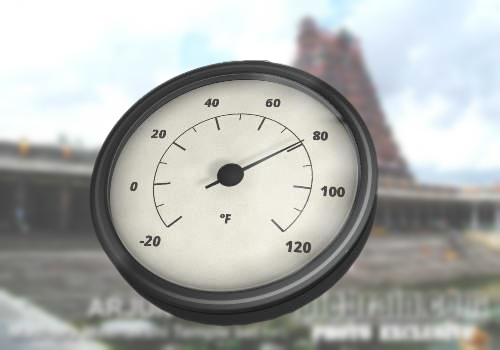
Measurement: 80 °F
